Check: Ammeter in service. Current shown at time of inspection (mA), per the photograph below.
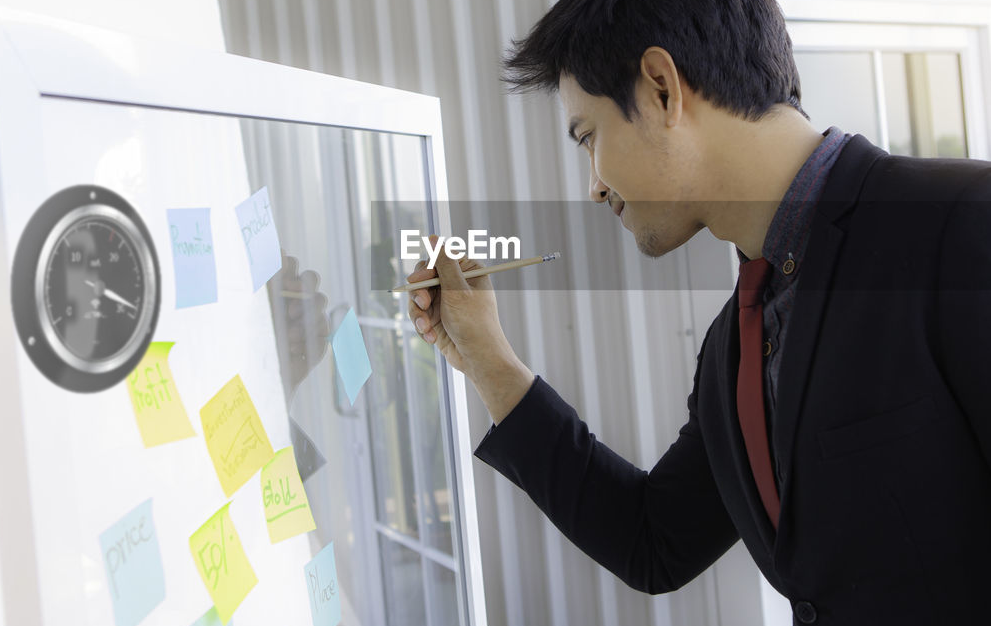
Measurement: 29 mA
